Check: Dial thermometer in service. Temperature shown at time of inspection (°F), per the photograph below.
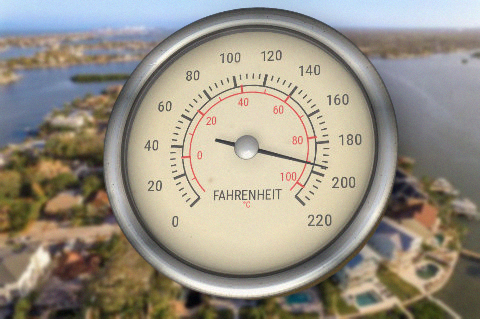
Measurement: 196 °F
